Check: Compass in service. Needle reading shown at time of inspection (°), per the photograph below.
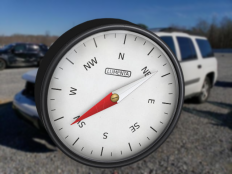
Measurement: 230 °
